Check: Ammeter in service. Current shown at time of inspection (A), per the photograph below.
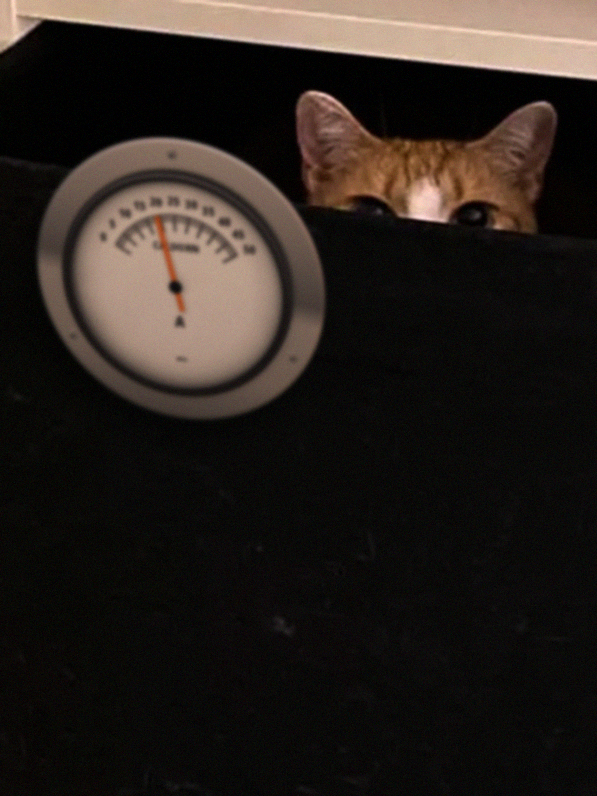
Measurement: 20 A
